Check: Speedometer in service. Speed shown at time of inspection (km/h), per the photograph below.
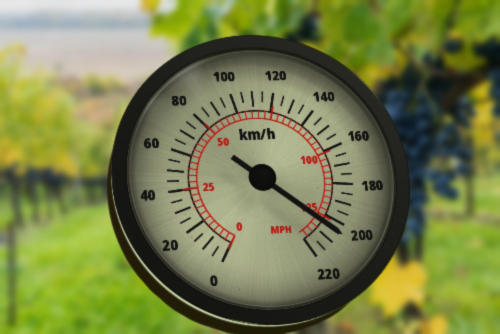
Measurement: 205 km/h
